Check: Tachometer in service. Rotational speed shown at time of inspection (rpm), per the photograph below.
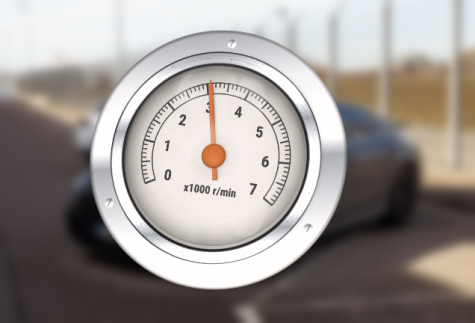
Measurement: 3100 rpm
